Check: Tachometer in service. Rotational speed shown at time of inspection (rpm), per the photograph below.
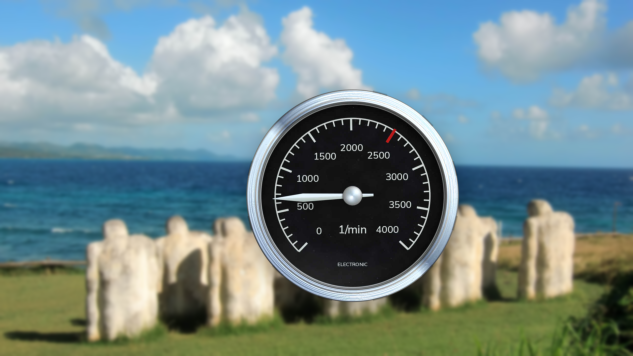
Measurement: 650 rpm
